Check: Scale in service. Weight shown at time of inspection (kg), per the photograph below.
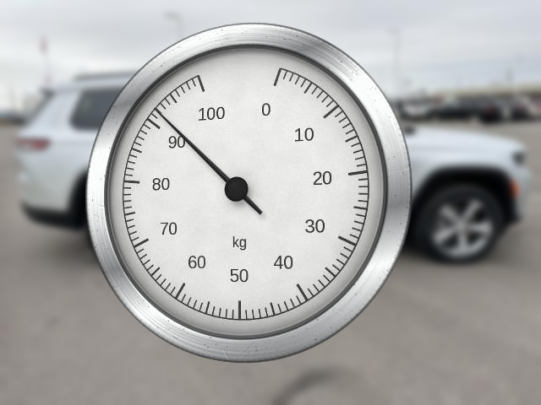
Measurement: 92 kg
